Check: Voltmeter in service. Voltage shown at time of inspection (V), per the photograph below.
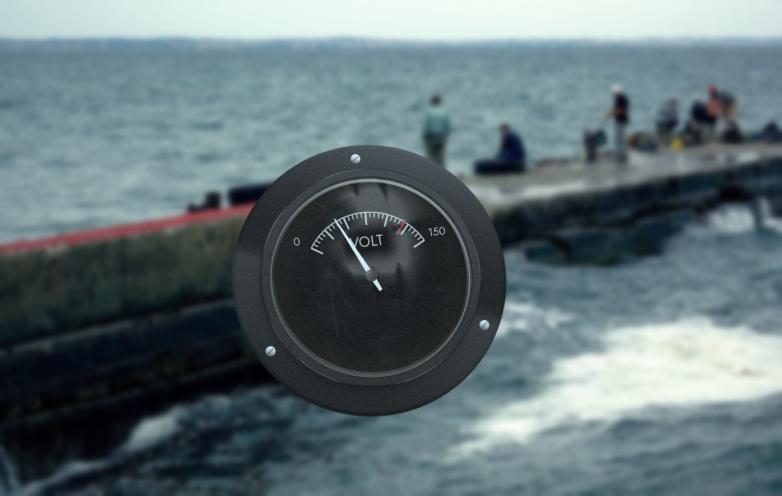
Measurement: 40 V
